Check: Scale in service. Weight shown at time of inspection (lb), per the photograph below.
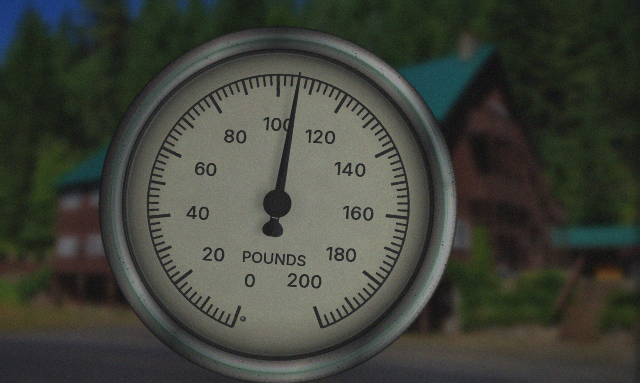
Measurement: 106 lb
